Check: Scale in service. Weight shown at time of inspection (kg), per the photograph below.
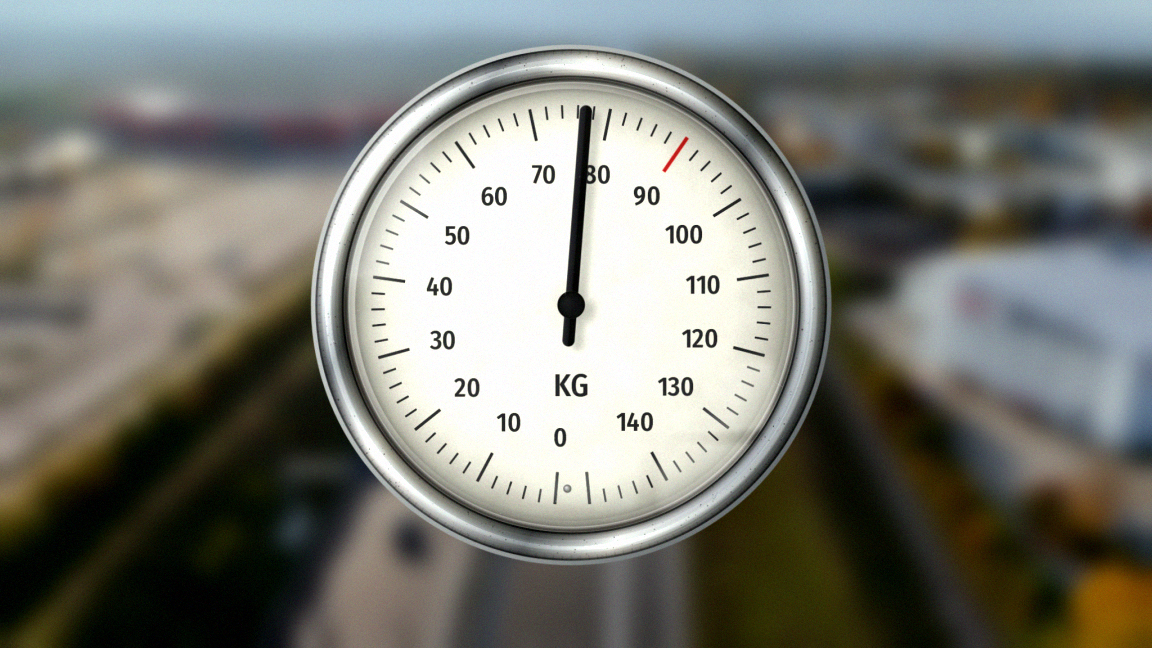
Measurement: 77 kg
